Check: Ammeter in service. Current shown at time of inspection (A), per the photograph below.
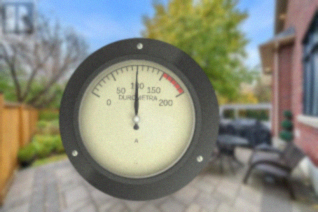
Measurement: 100 A
